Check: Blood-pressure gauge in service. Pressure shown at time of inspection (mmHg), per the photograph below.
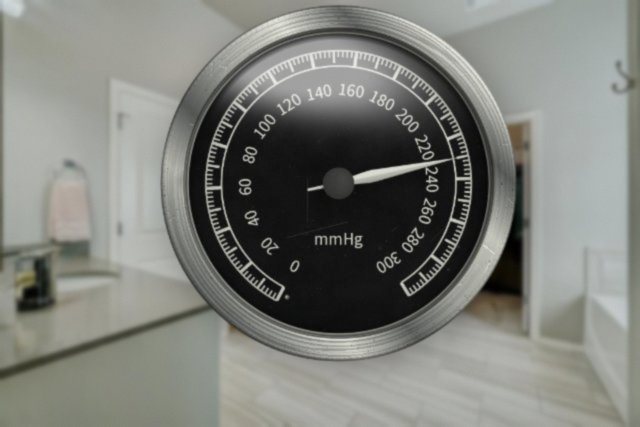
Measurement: 230 mmHg
